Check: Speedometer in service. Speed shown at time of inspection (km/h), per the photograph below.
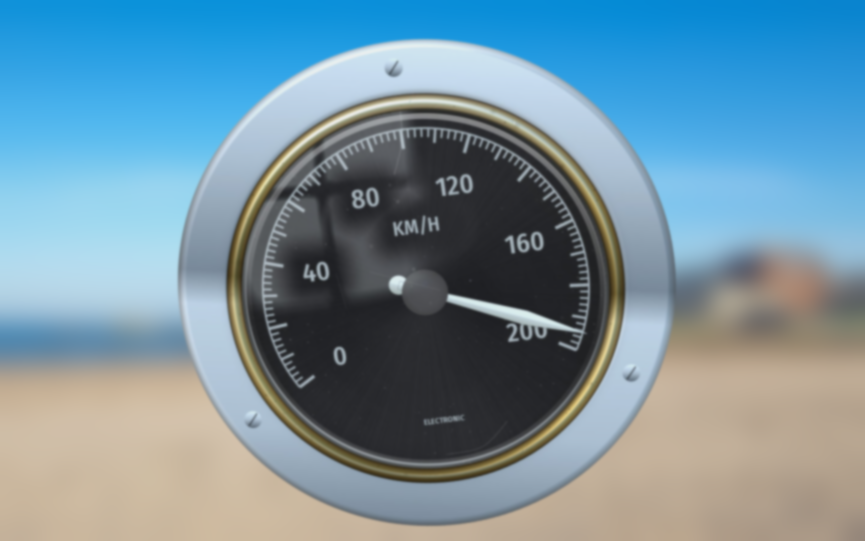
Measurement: 194 km/h
